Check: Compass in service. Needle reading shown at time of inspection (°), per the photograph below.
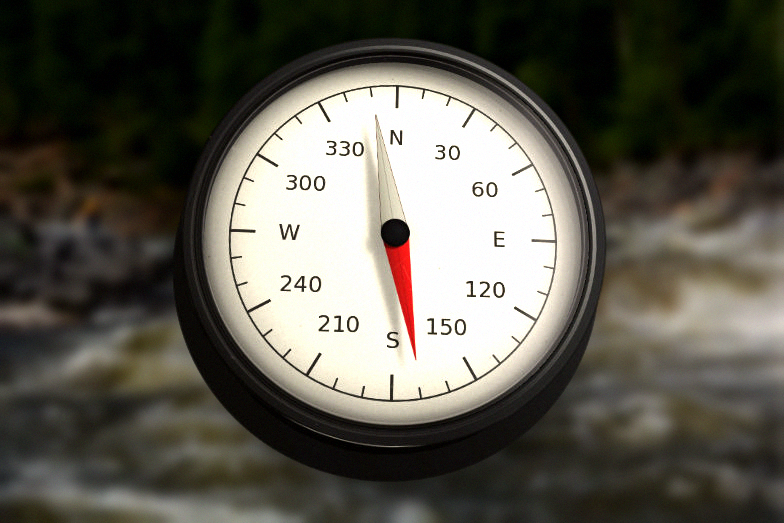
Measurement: 170 °
